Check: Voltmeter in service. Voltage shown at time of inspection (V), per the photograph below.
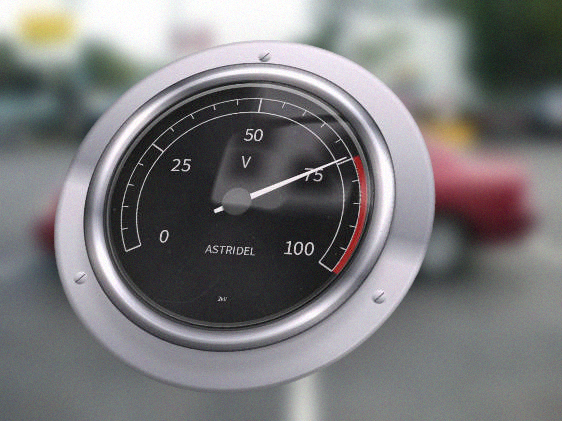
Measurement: 75 V
